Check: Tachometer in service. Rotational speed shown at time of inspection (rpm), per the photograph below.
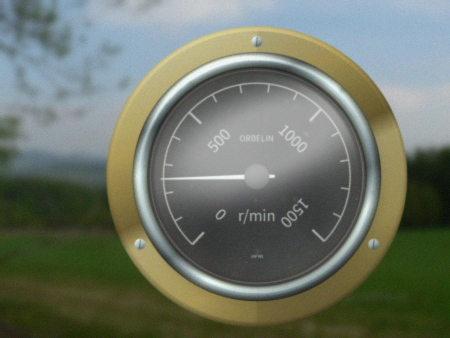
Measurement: 250 rpm
